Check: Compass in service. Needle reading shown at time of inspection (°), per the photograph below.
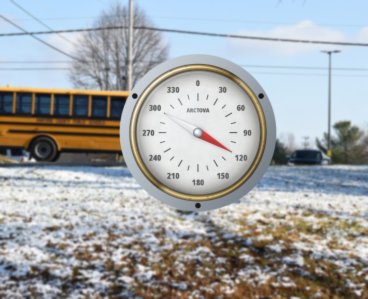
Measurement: 120 °
